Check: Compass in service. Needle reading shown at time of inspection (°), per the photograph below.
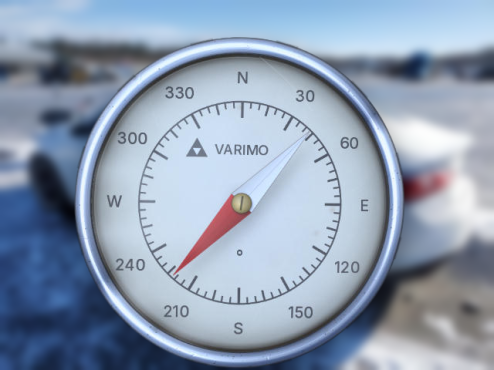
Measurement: 222.5 °
